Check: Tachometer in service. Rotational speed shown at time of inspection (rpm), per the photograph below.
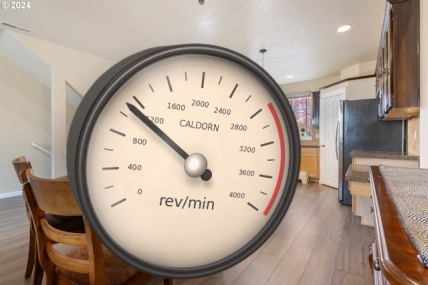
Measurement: 1100 rpm
